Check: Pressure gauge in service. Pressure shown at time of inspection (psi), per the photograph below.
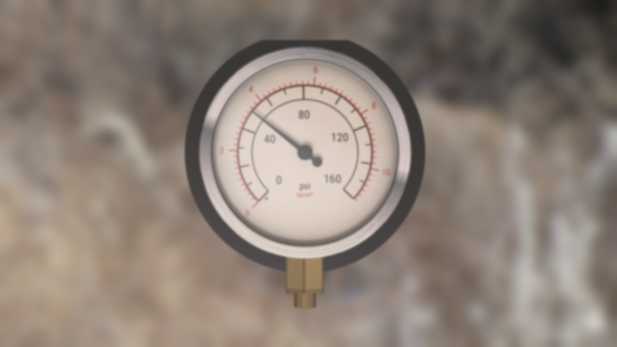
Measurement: 50 psi
